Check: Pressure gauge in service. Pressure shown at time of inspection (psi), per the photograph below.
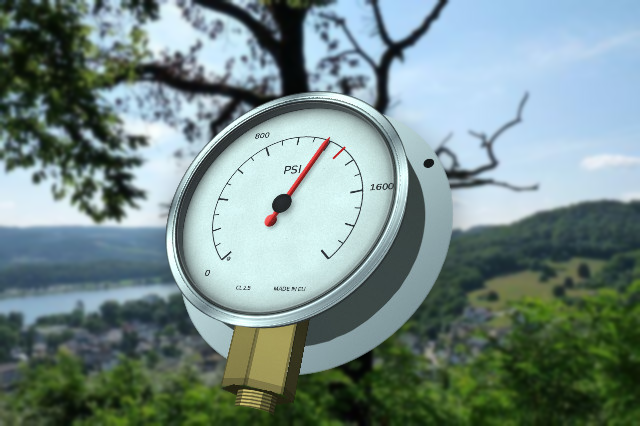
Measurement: 1200 psi
